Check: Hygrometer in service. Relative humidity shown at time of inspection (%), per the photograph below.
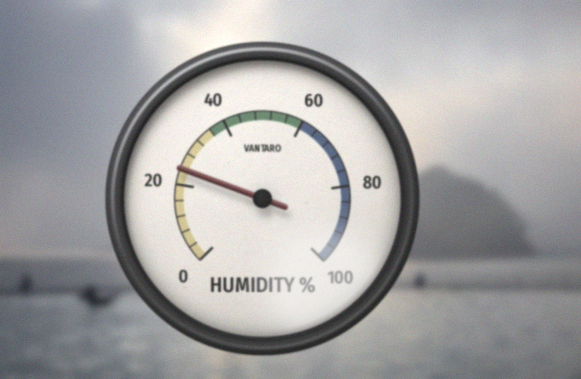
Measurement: 24 %
